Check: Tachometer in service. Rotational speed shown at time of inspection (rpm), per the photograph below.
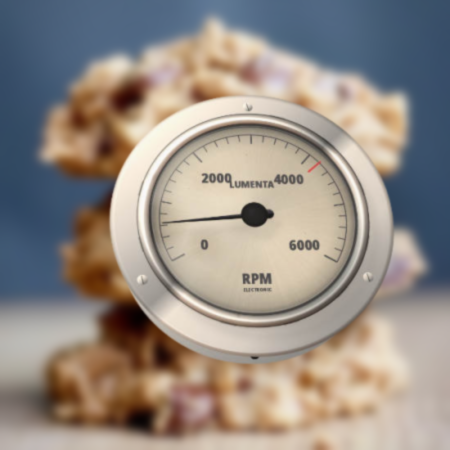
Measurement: 600 rpm
